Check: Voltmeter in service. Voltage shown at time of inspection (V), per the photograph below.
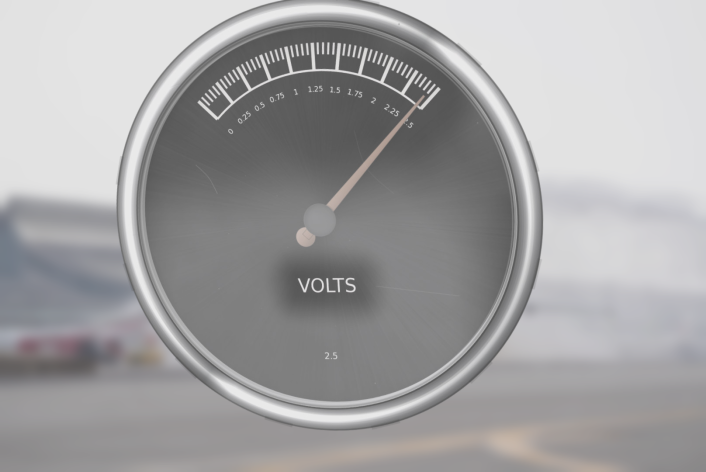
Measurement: 2.45 V
